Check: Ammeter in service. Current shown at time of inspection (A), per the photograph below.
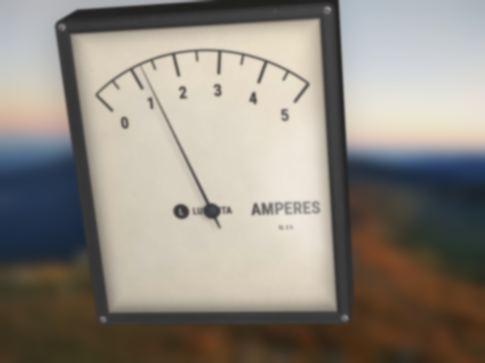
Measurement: 1.25 A
